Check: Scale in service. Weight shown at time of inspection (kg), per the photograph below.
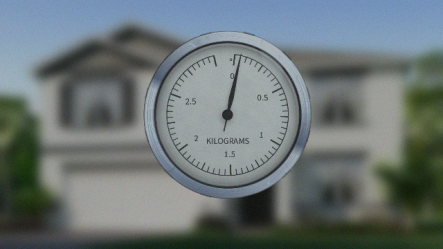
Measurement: 0.05 kg
